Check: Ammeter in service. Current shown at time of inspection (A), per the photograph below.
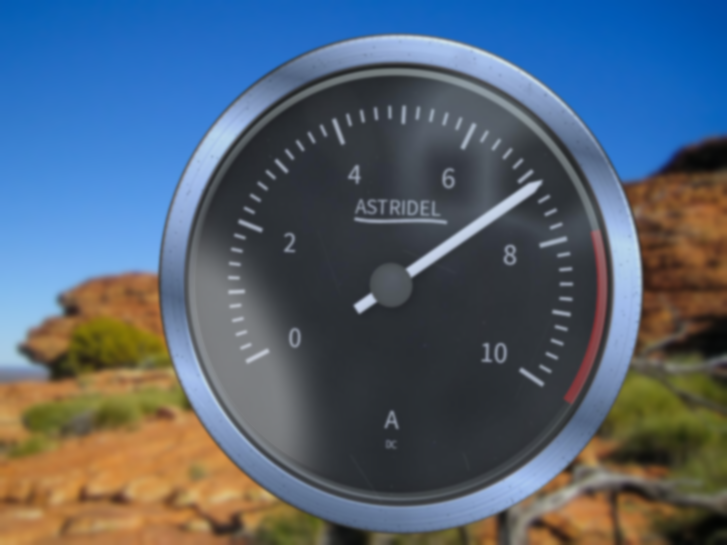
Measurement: 7.2 A
